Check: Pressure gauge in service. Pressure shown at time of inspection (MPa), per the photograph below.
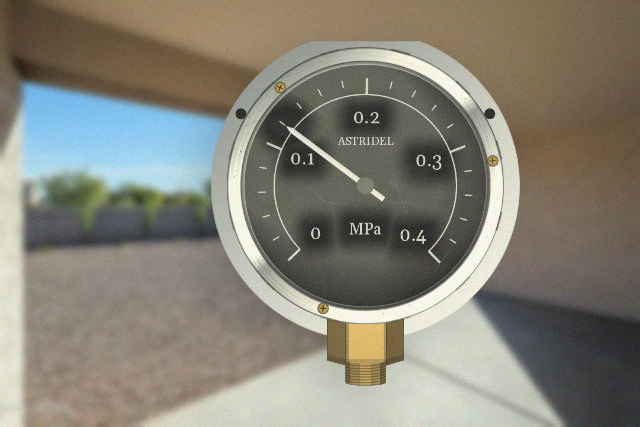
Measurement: 0.12 MPa
